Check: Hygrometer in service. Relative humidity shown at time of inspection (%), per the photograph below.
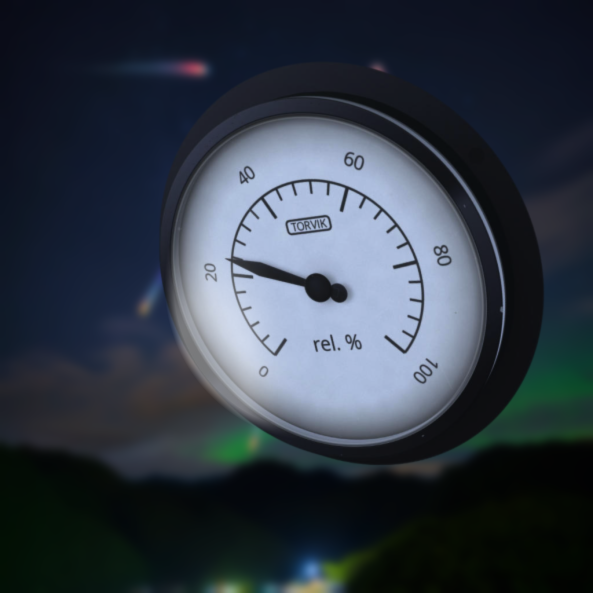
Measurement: 24 %
